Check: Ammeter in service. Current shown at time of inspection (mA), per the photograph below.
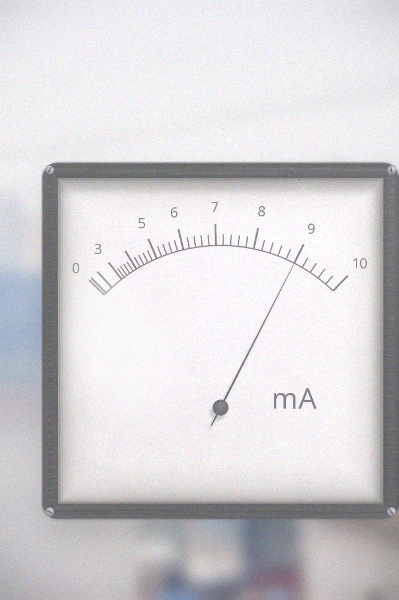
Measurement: 9 mA
